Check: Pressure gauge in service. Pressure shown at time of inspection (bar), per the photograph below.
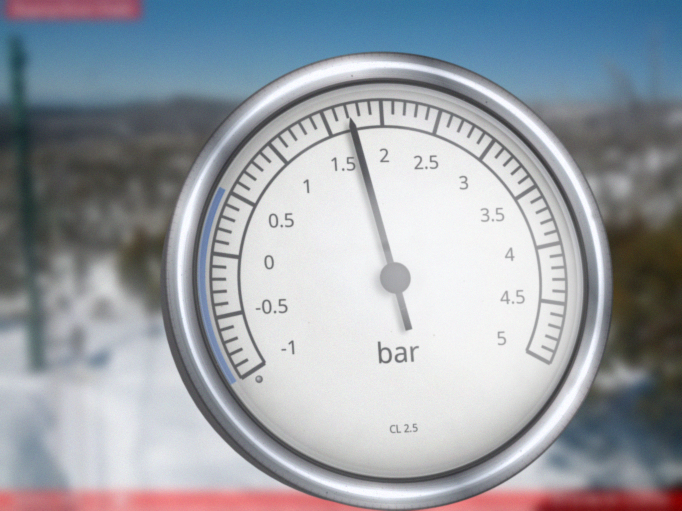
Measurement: 1.7 bar
